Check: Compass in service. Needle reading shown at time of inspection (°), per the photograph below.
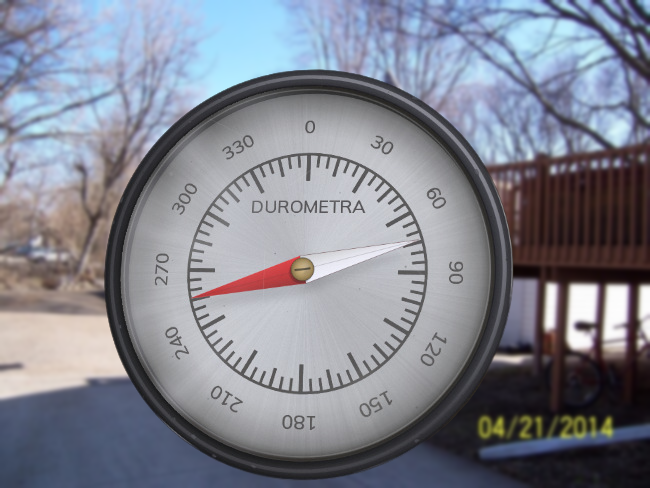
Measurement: 255 °
